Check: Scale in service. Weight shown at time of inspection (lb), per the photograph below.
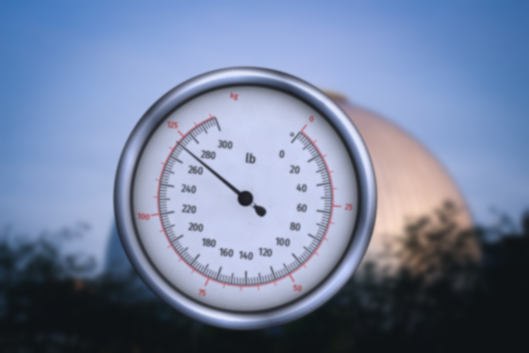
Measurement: 270 lb
